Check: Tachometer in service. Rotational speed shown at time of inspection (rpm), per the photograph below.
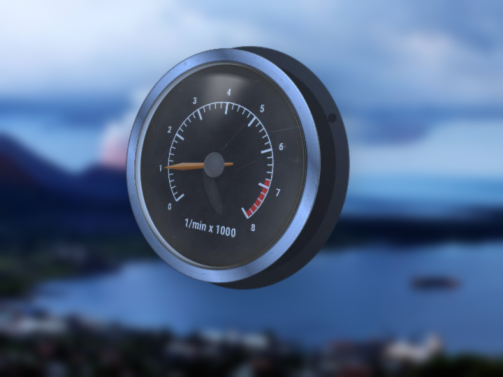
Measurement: 1000 rpm
